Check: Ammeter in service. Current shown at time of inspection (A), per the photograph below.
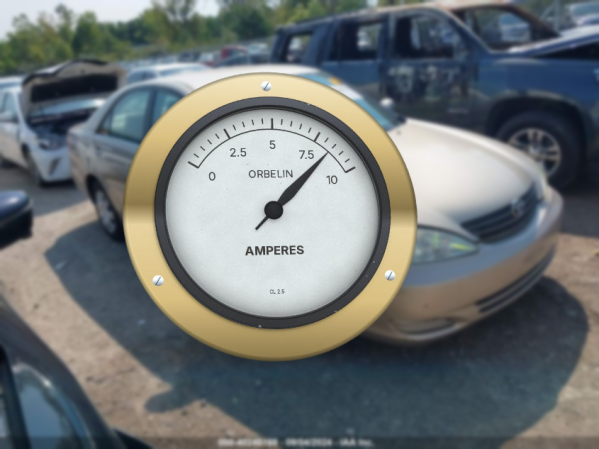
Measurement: 8.5 A
